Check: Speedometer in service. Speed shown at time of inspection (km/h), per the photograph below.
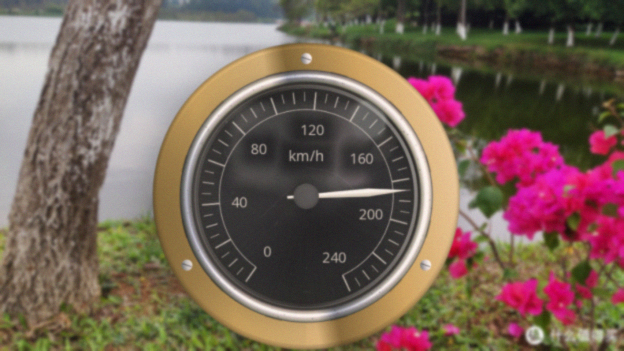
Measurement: 185 km/h
